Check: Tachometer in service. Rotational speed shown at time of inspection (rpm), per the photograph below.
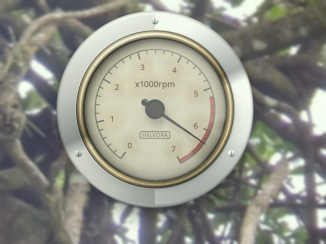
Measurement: 6300 rpm
